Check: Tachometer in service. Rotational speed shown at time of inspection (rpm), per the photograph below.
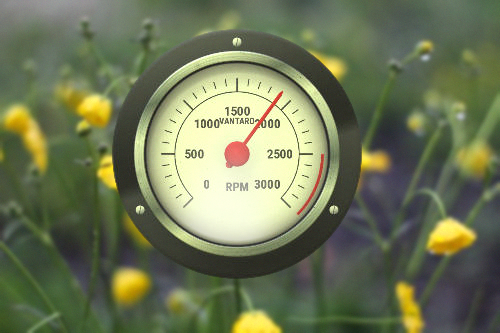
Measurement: 1900 rpm
